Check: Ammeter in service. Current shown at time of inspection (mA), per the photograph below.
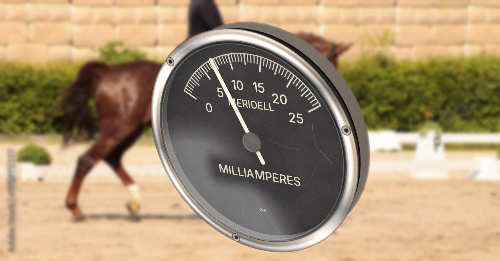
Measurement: 7.5 mA
